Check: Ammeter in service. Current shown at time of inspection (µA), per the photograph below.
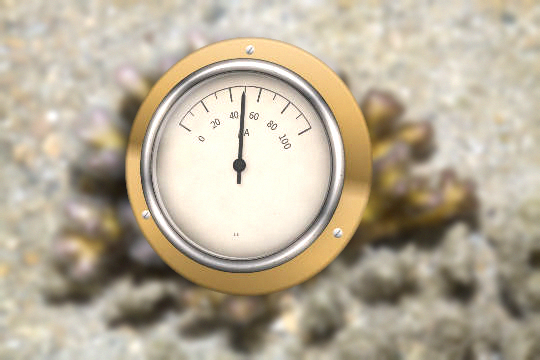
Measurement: 50 µA
